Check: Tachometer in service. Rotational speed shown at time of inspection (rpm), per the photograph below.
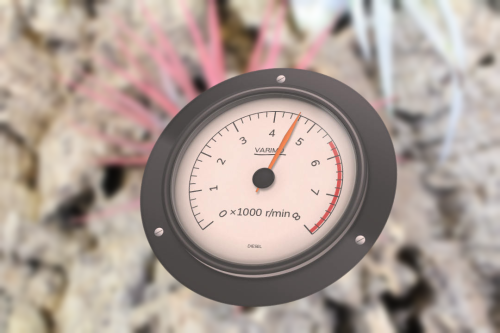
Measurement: 4600 rpm
